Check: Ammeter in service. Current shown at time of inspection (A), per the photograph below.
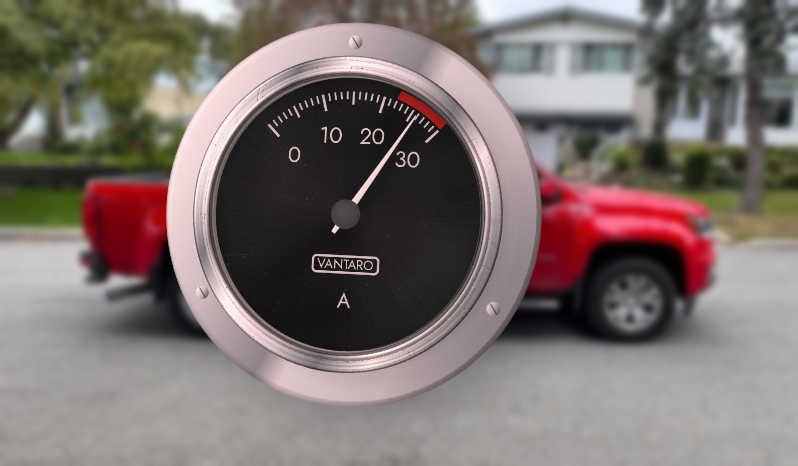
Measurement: 26 A
